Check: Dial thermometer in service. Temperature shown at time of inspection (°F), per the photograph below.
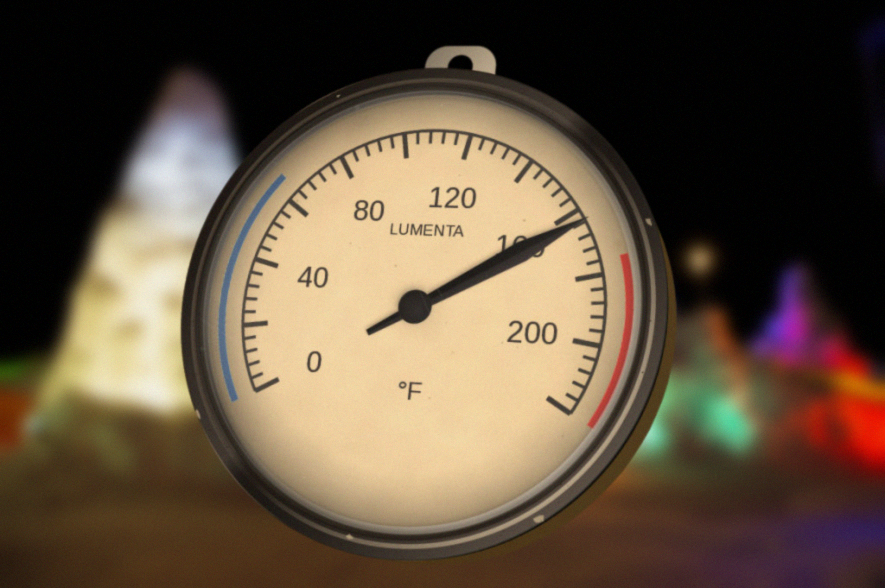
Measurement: 164 °F
